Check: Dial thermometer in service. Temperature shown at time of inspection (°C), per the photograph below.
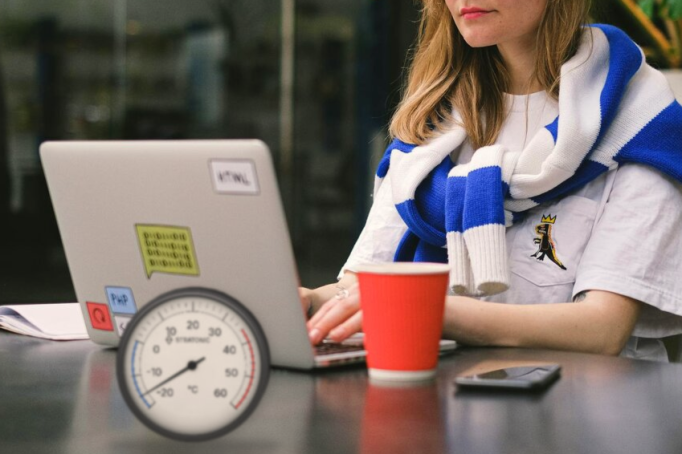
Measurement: -16 °C
